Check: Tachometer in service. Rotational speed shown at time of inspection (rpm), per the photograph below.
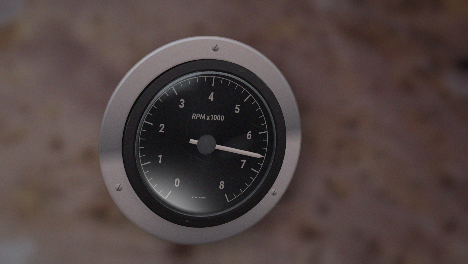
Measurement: 6600 rpm
